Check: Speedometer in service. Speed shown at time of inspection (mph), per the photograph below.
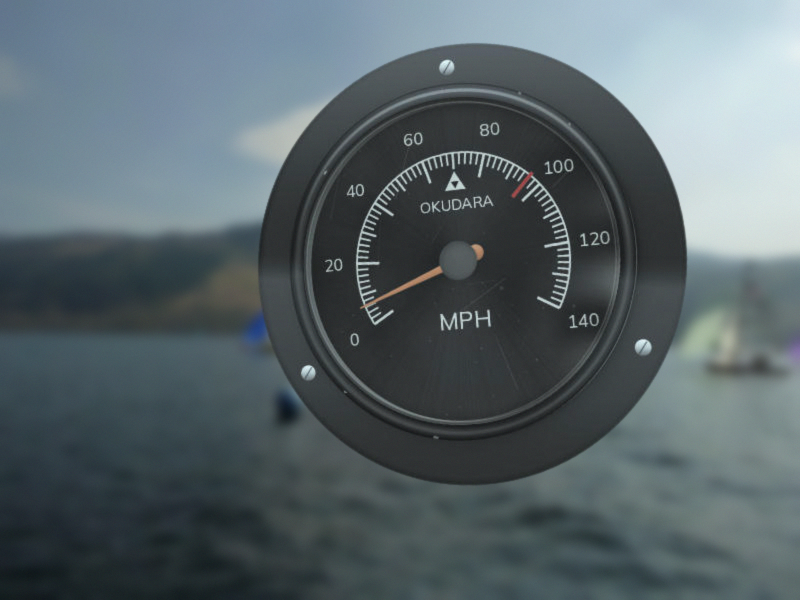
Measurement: 6 mph
